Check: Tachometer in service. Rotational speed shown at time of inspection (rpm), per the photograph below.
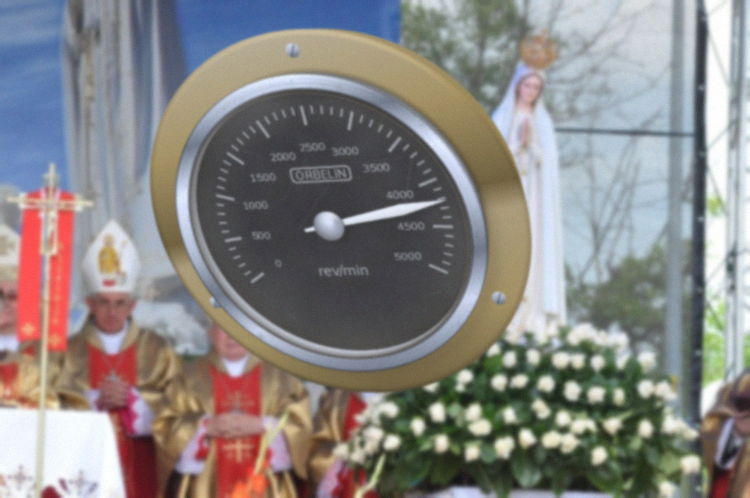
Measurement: 4200 rpm
